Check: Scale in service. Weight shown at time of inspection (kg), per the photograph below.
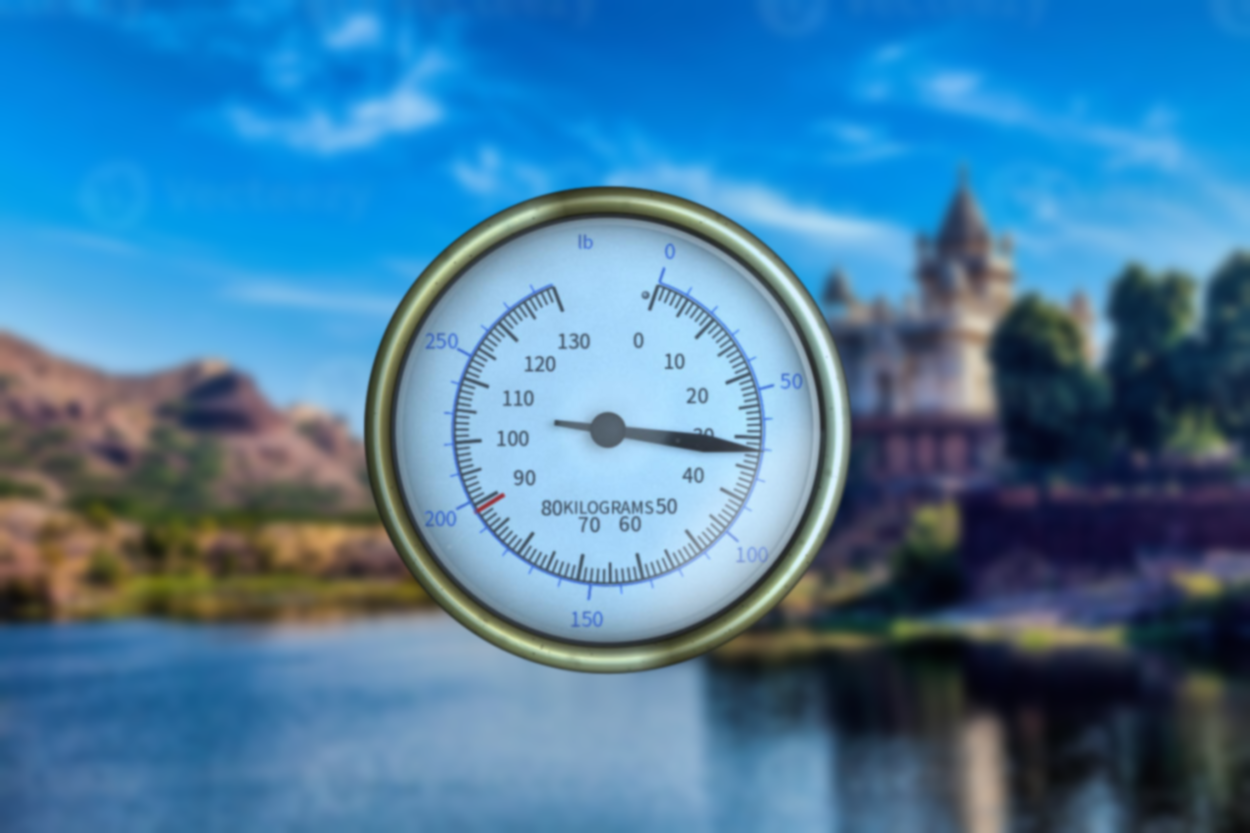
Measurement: 32 kg
